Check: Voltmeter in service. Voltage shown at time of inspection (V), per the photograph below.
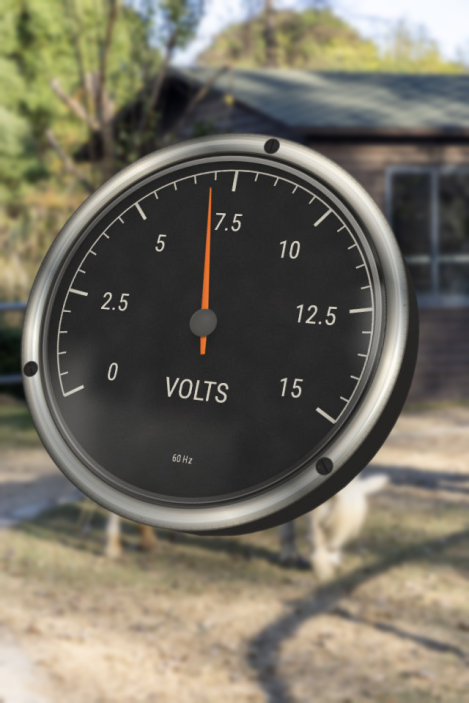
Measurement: 7 V
